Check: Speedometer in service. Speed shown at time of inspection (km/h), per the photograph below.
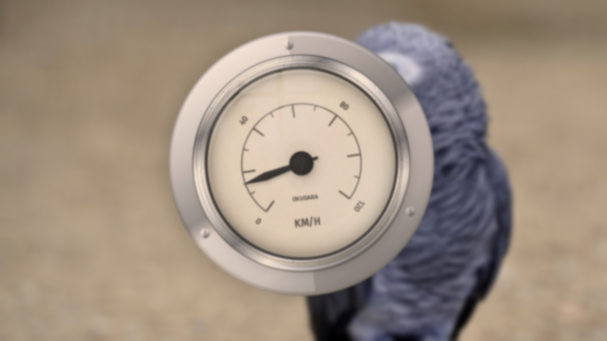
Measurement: 15 km/h
